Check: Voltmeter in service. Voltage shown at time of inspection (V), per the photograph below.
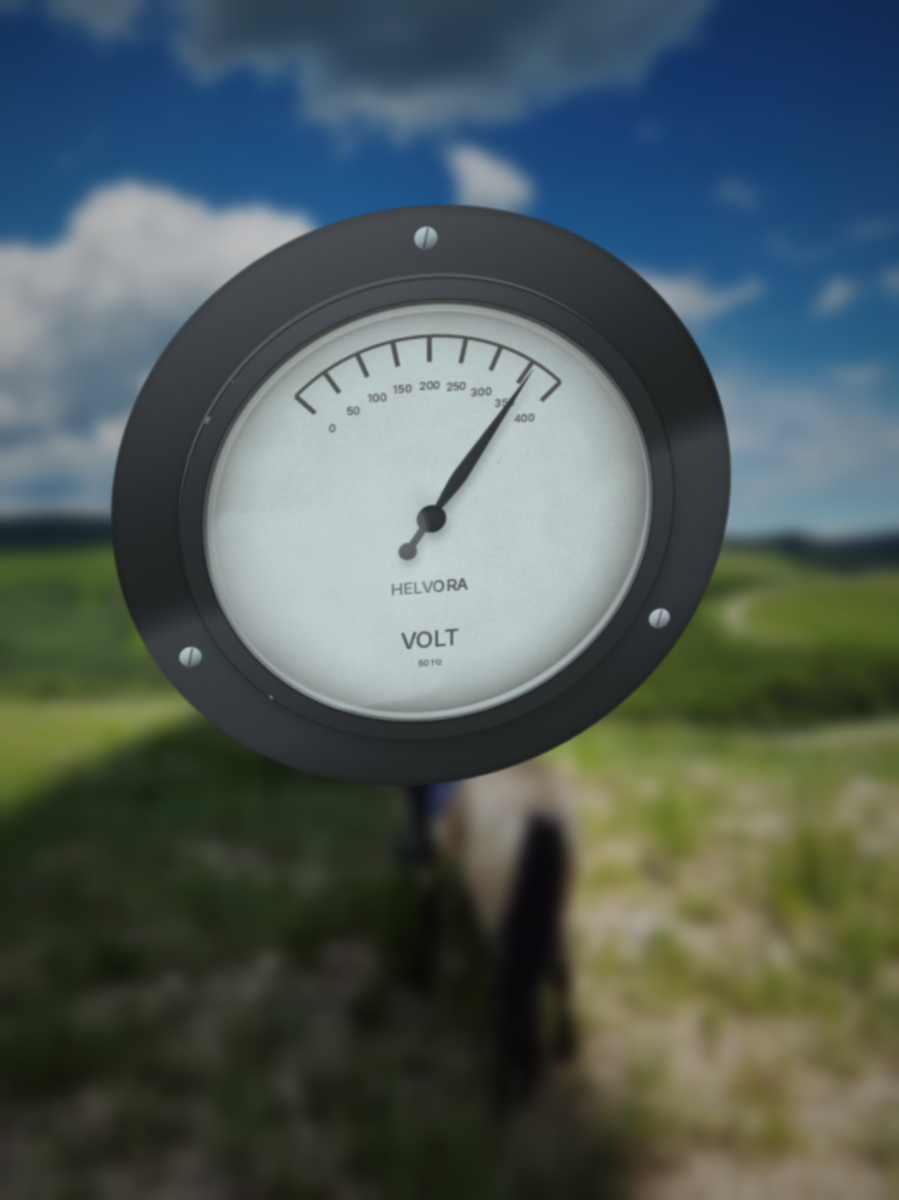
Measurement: 350 V
